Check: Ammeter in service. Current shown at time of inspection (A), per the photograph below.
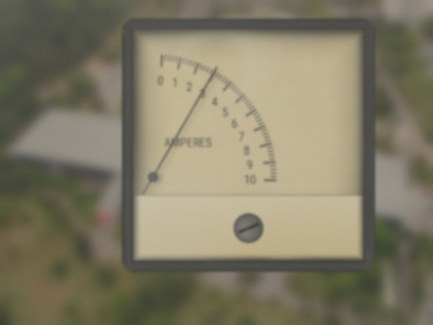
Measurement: 3 A
